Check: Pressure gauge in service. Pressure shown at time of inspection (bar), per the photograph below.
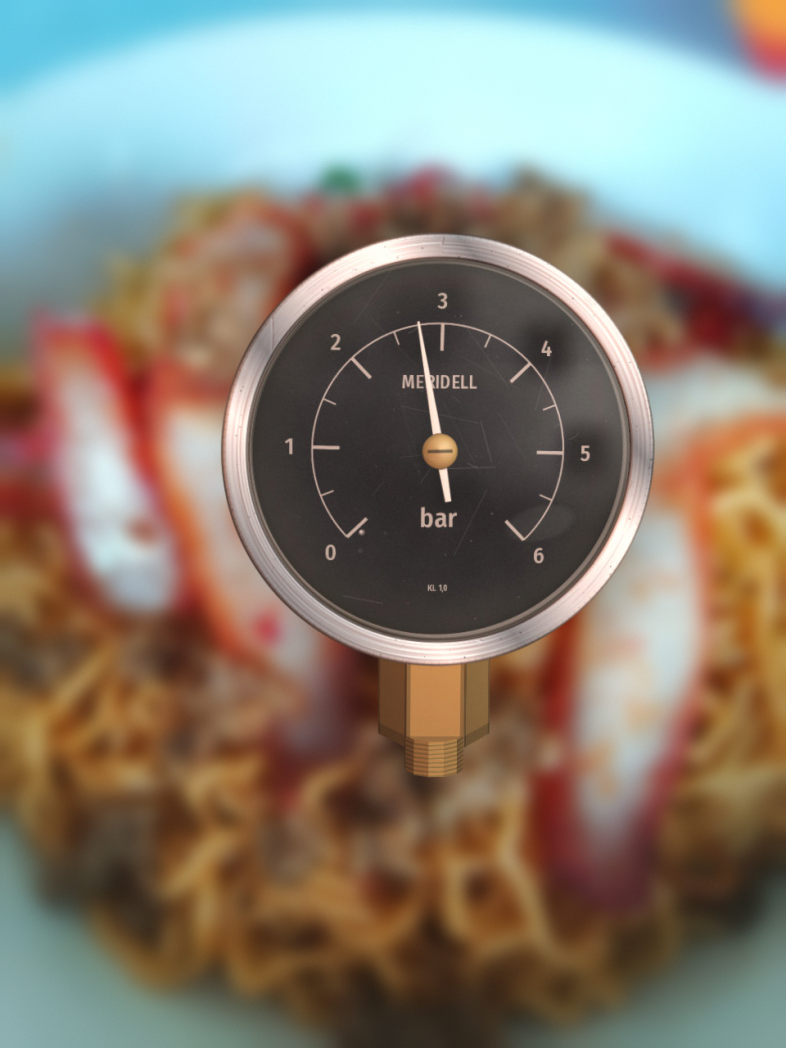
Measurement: 2.75 bar
